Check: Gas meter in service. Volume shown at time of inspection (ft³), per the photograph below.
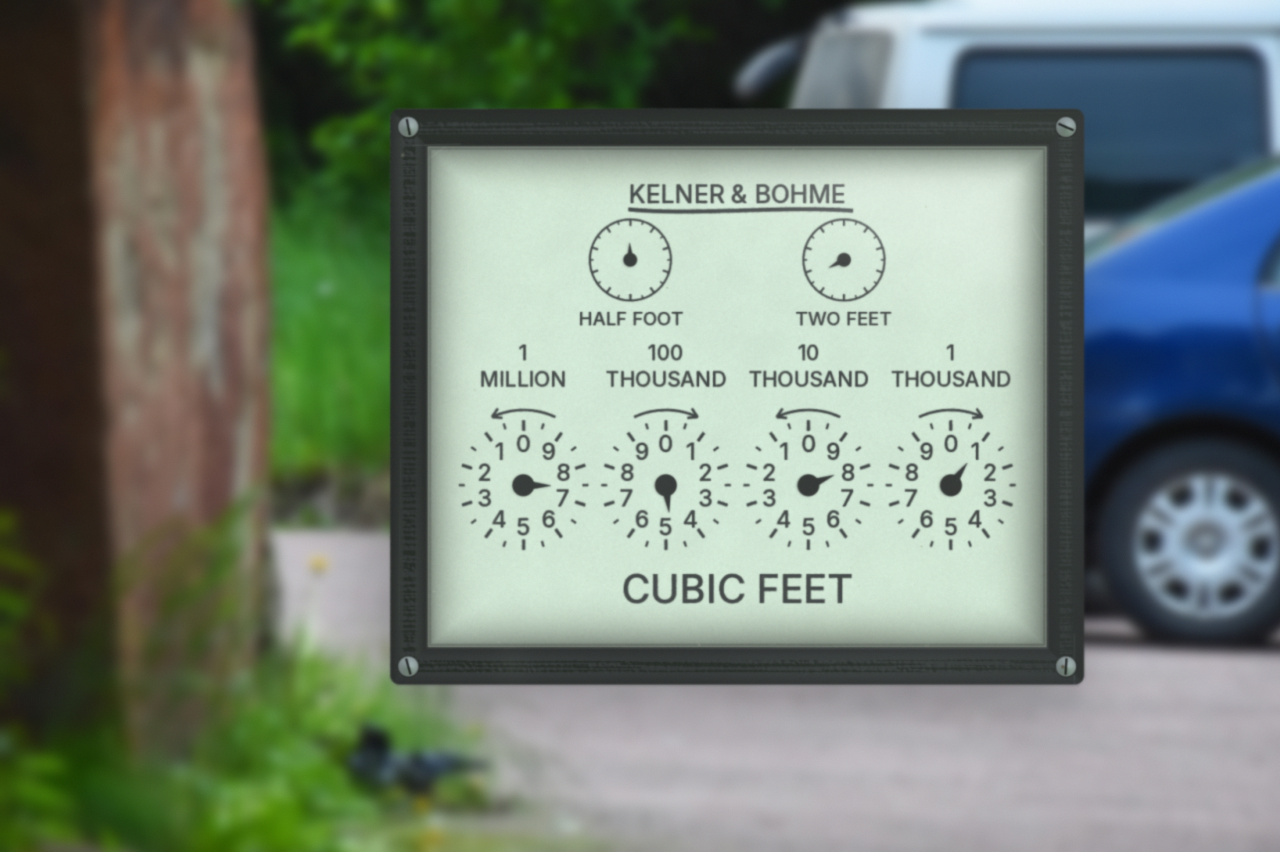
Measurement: 748100 ft³
